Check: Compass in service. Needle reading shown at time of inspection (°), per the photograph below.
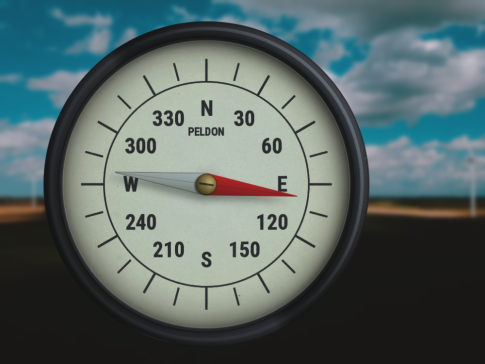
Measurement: 97.5 °
